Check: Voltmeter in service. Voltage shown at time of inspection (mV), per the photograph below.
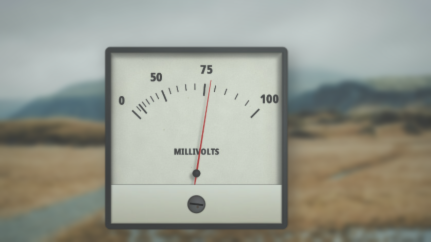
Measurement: 77.5 mV
